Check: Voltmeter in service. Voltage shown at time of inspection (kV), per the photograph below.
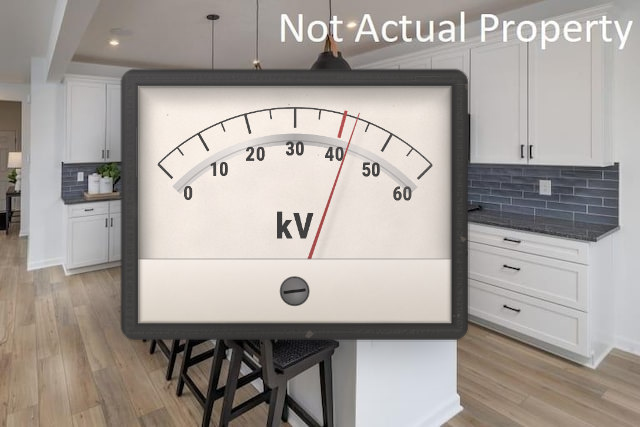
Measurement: 42.5 kV
